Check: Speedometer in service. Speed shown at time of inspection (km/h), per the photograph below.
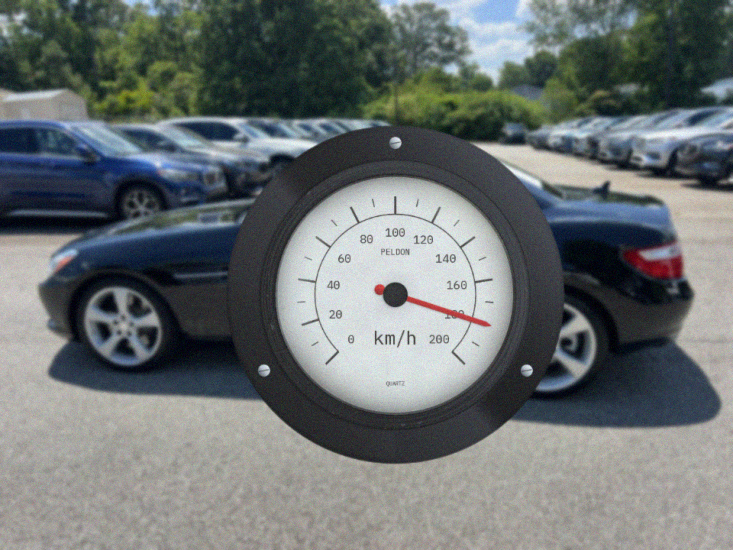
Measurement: 180 km/h
